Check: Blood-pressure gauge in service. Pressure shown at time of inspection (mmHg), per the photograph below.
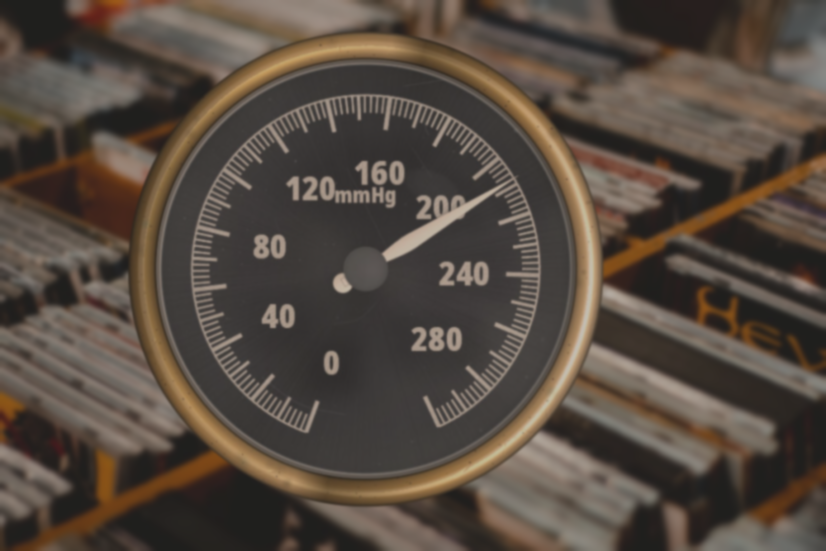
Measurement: 208 mmHg
